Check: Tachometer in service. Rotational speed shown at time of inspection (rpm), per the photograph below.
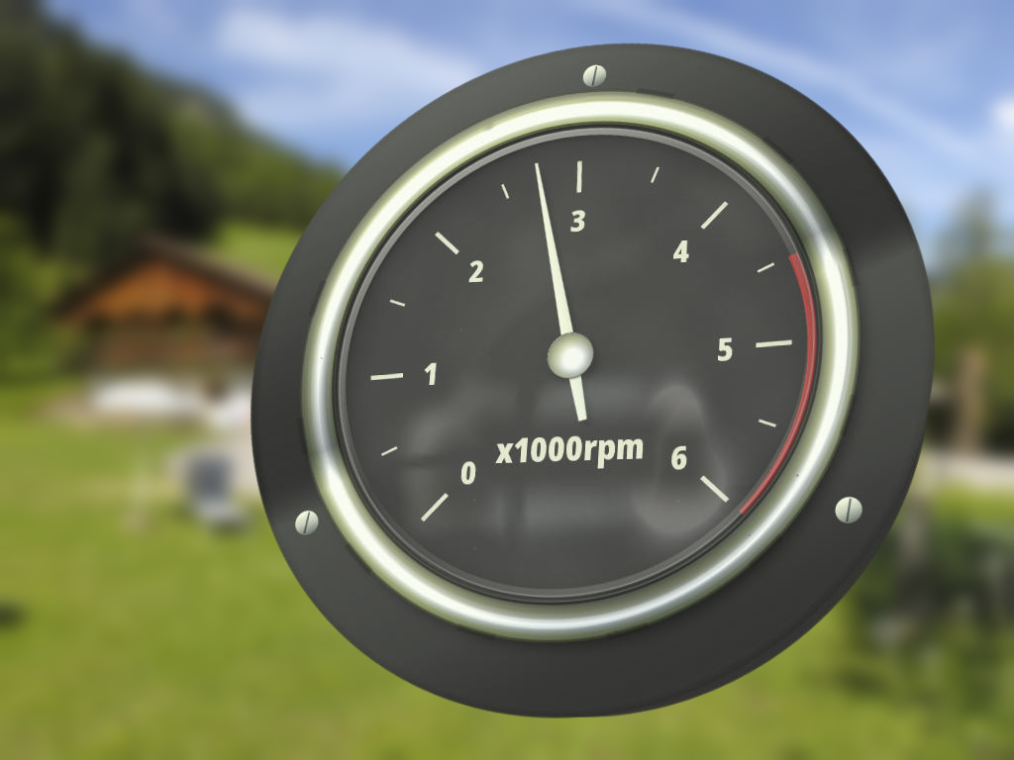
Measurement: 2750 rpm
